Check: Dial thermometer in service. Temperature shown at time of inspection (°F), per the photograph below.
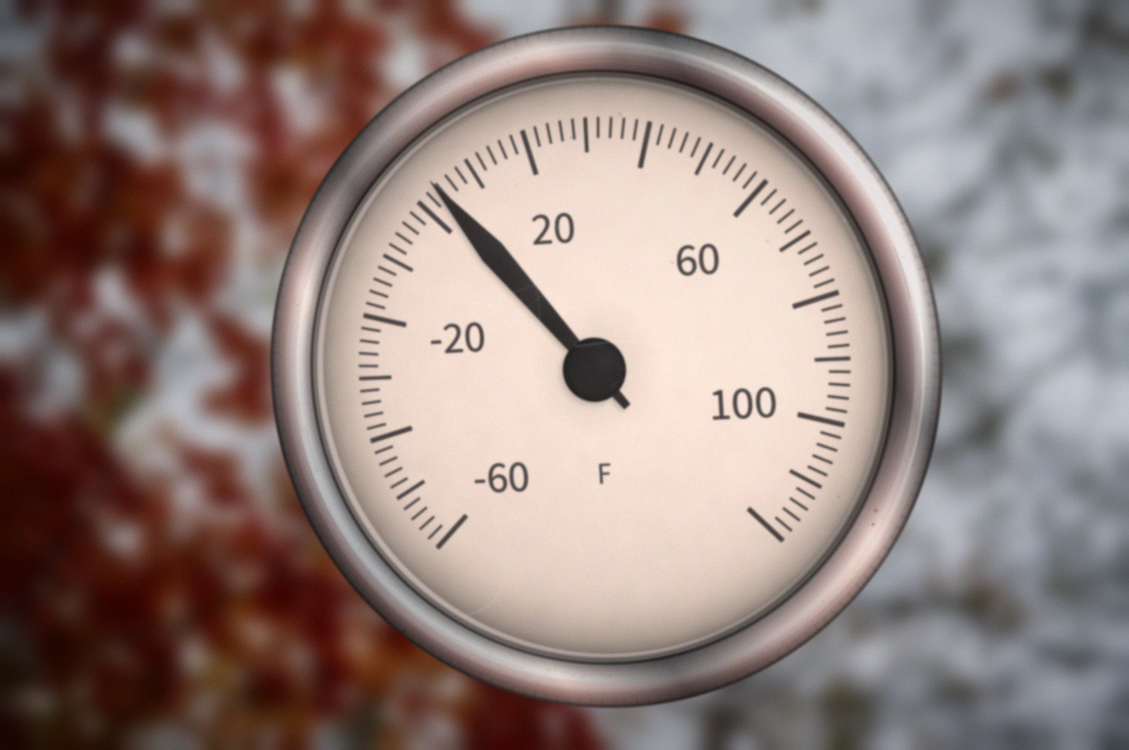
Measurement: 4 °F
